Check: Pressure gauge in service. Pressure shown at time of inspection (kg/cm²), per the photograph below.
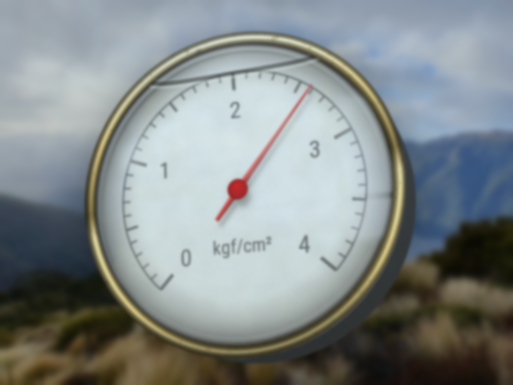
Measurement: 2.6 kg/cm²
